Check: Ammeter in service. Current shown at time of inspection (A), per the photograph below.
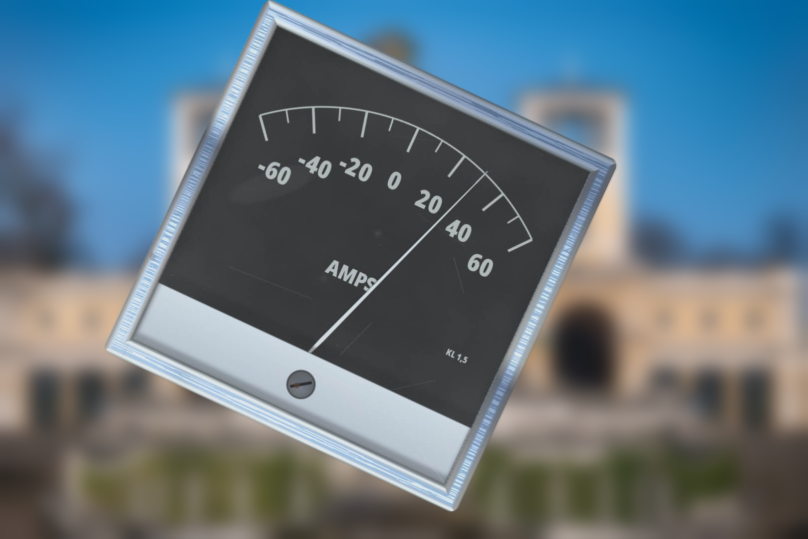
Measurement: 30 A
